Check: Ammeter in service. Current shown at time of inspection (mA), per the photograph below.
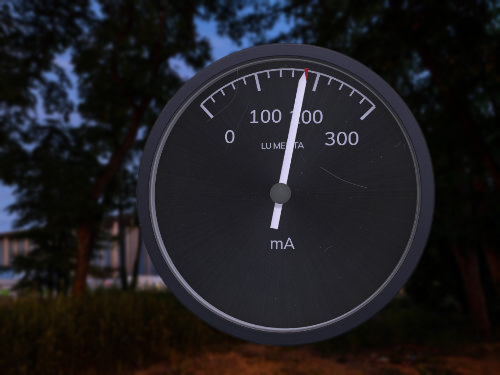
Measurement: 180 mA
